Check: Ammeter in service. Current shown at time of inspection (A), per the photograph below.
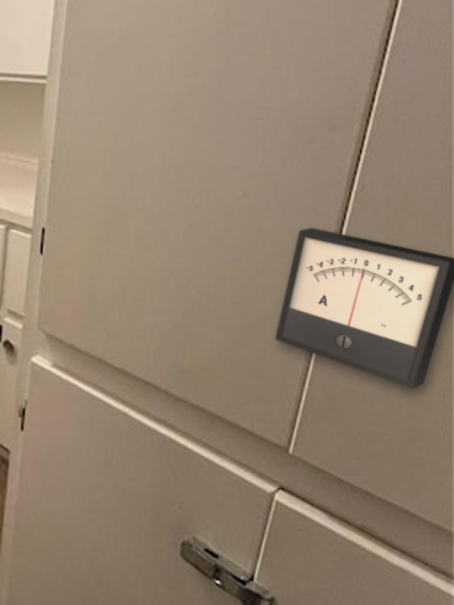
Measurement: 0 A
